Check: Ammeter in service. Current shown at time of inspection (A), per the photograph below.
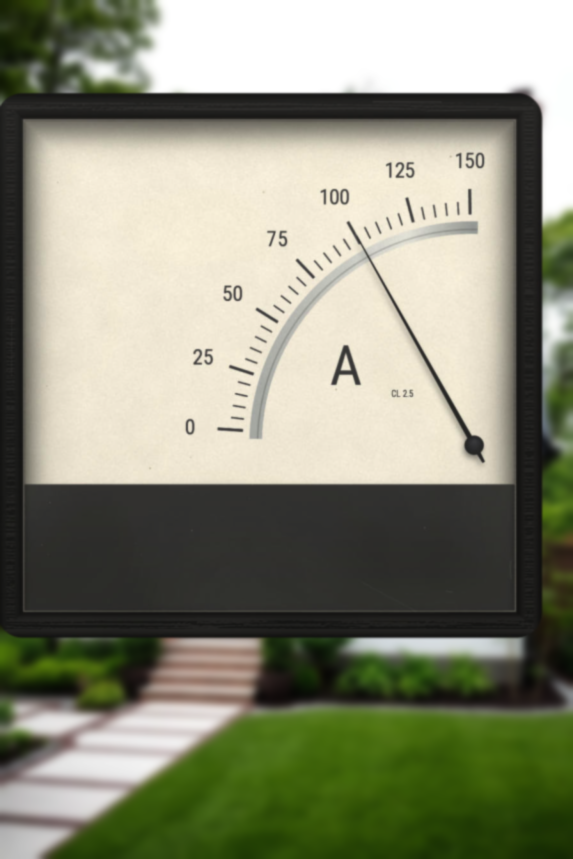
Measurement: 100 A
